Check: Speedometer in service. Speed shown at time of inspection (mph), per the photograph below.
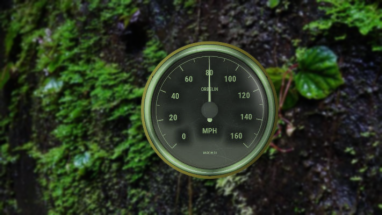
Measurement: 80 mph
